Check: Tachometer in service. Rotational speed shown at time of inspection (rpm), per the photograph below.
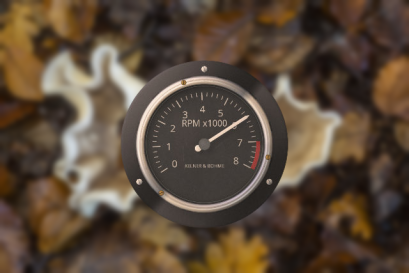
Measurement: 6000 rpm
